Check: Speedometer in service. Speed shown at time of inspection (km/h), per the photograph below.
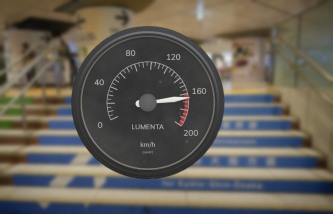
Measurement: 165 km/h
